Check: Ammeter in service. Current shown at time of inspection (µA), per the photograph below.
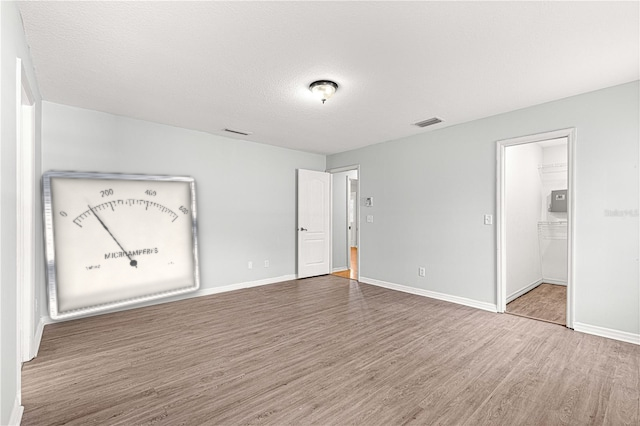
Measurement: 100 µA
